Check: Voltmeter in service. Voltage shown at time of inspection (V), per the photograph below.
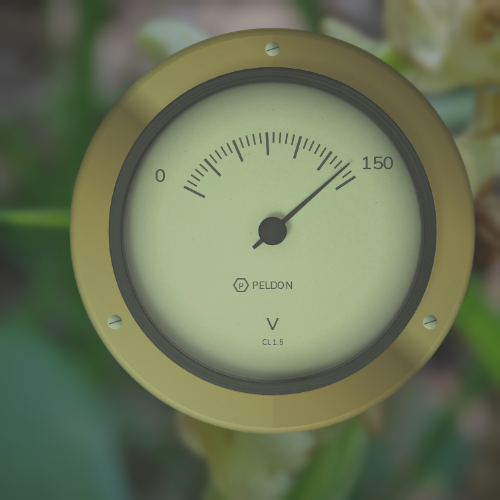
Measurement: 140 V
